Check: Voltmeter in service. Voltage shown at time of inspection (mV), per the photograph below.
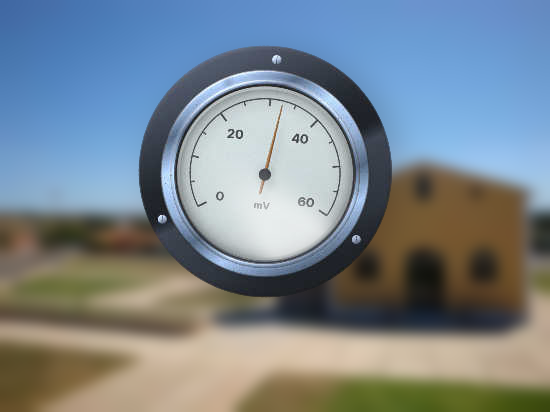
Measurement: 32.5 mV
